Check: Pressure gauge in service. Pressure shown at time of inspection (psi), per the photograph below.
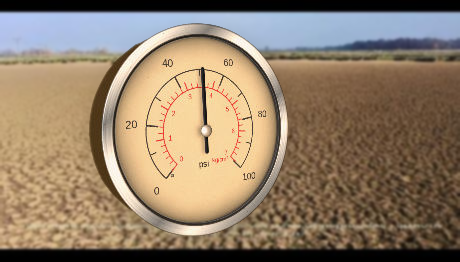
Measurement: 50 psi
